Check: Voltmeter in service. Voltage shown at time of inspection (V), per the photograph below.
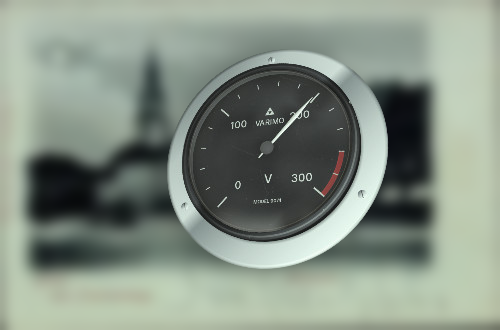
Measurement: 200 V
